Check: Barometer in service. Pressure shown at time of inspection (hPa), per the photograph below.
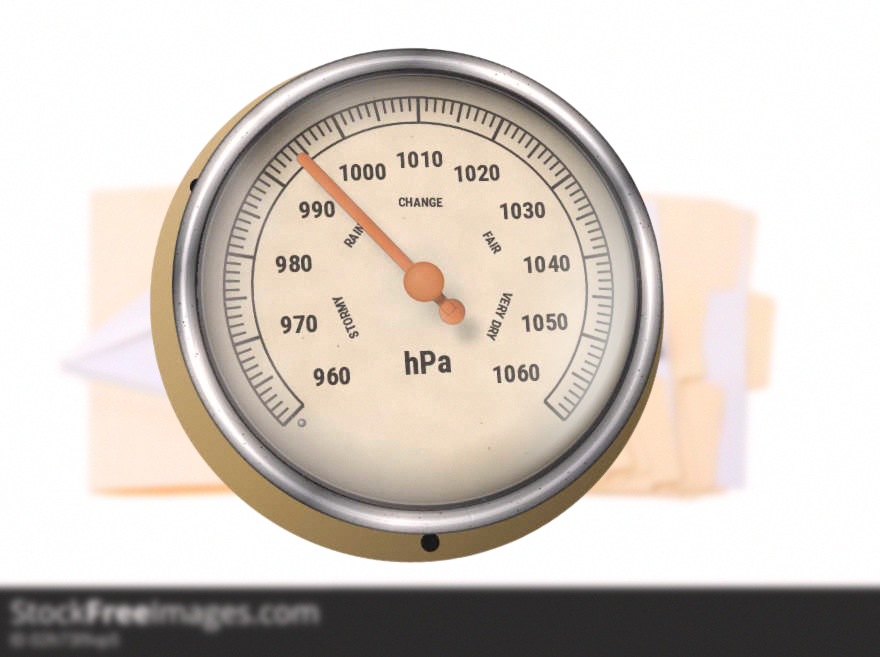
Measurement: 994 hPa
